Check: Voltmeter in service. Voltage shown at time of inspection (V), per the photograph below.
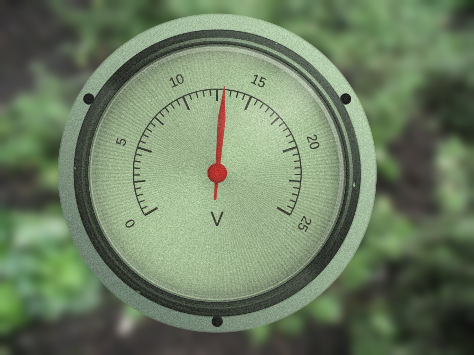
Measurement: 13 V
